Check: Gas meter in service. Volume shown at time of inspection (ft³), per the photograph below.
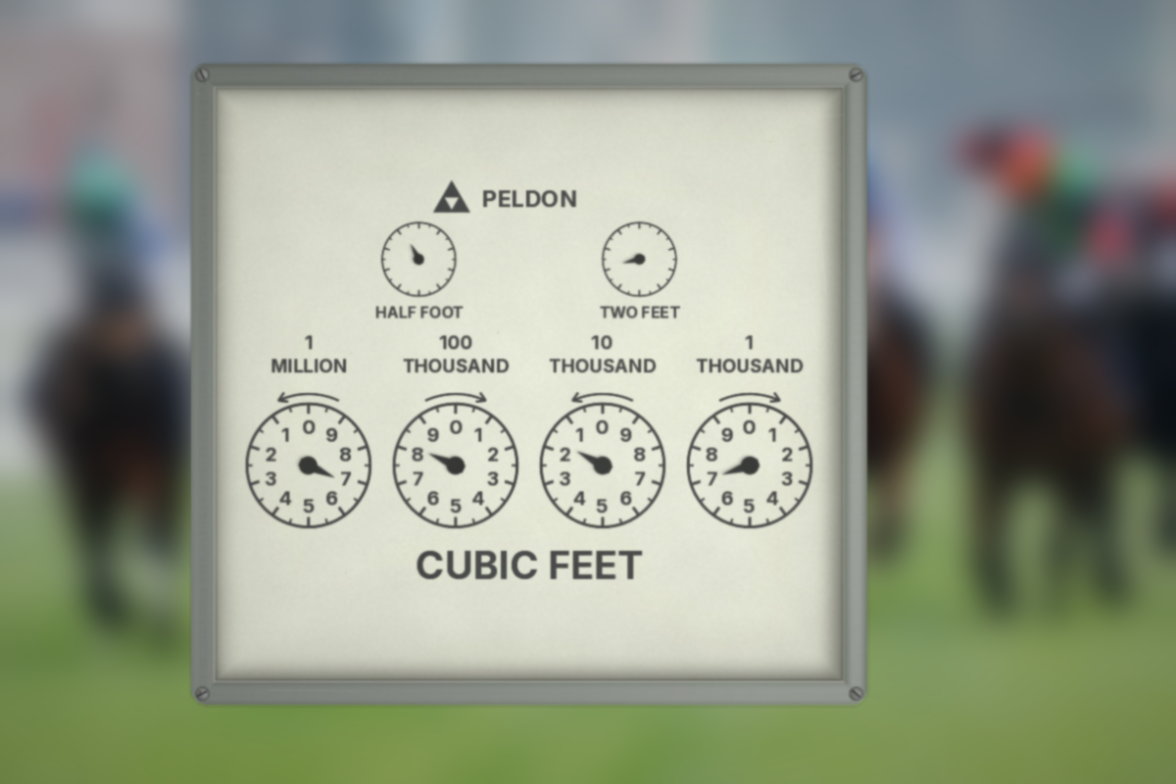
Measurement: 681700 ft³
